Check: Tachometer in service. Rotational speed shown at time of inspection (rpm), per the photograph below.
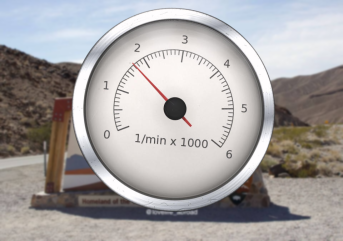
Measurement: 1700 rpm
